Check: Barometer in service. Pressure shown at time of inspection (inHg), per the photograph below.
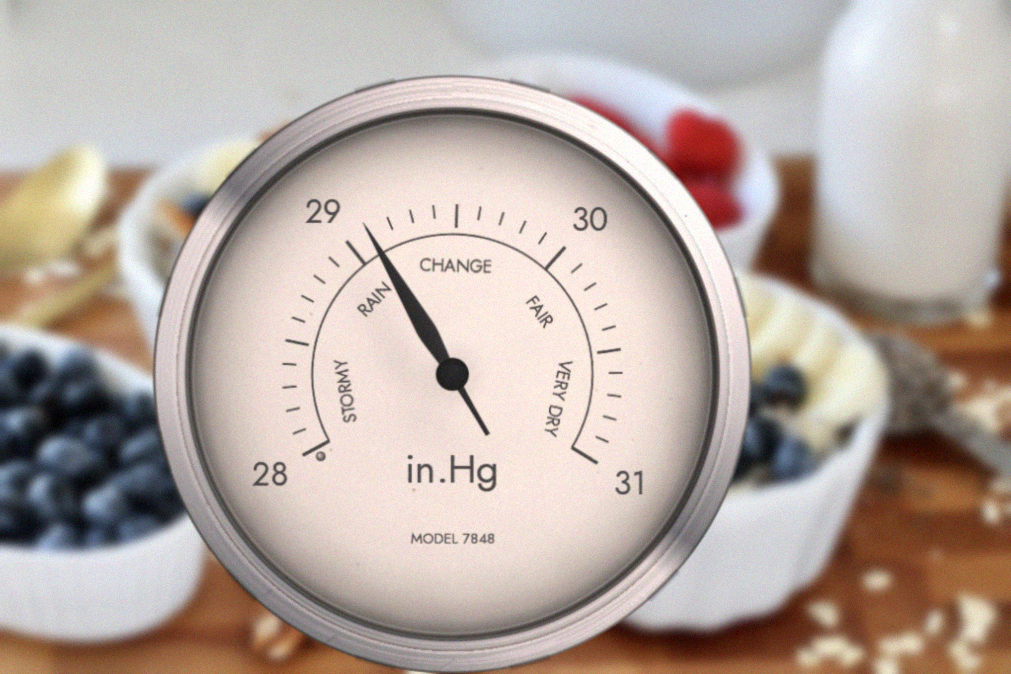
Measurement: 29.1 inHg
